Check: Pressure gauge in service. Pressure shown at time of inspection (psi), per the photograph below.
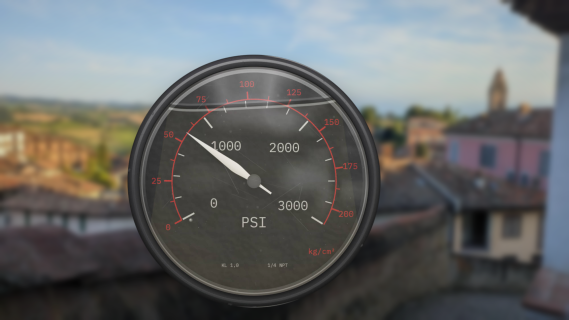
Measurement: 800 psi
